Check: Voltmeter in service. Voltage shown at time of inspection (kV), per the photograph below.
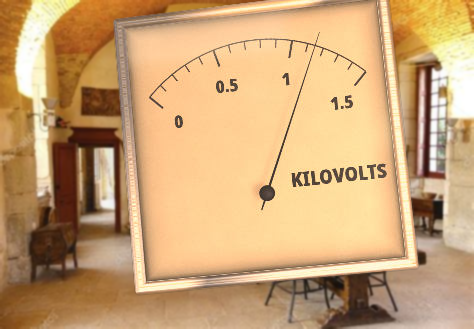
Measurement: 1.15 kV
